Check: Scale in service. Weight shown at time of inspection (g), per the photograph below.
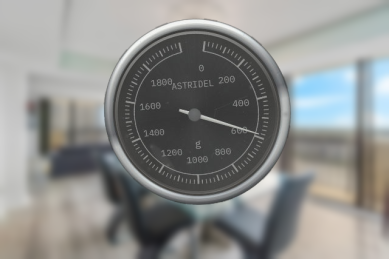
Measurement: 580 g
